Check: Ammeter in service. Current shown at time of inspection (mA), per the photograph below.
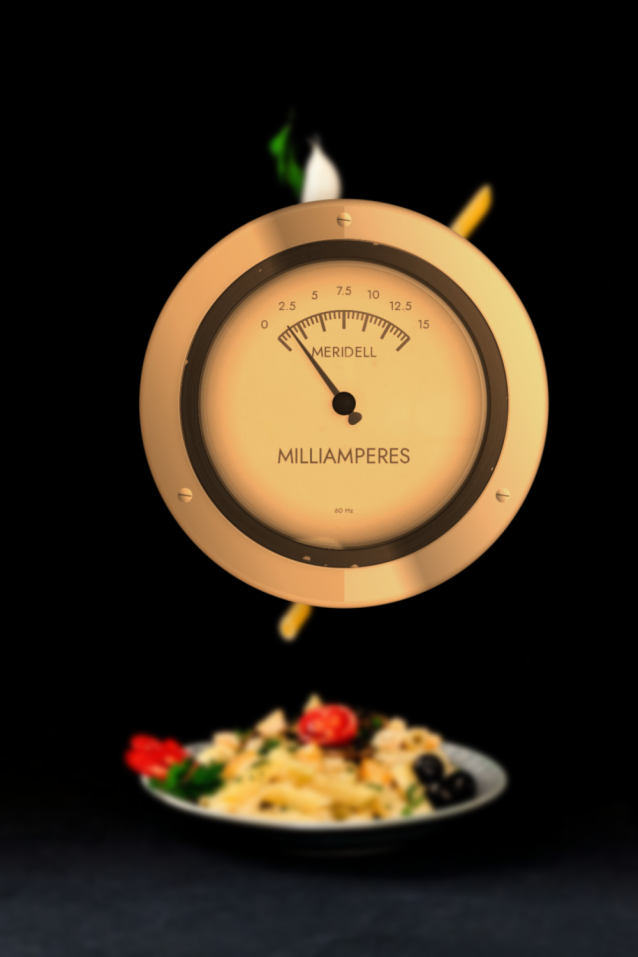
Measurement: 1.5 mA
